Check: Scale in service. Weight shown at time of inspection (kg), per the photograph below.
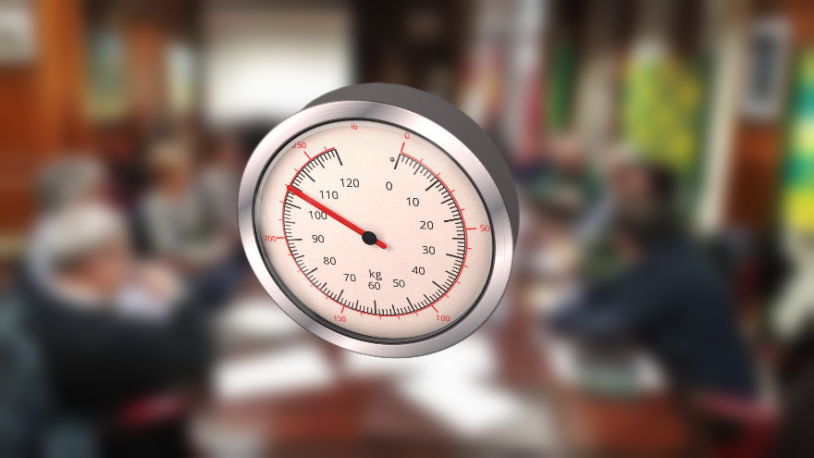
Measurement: 105 kg
